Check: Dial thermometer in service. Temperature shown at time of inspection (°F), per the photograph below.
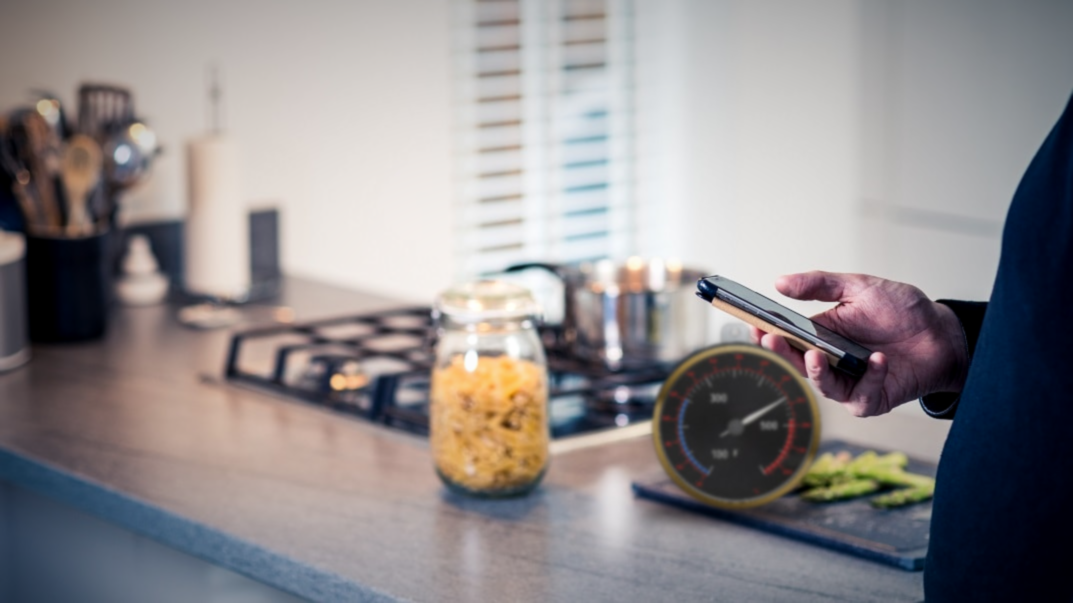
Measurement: 450 °F
